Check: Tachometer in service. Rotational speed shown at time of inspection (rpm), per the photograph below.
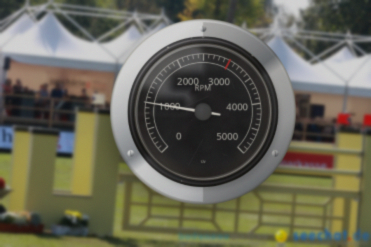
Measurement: 1000 rpm
